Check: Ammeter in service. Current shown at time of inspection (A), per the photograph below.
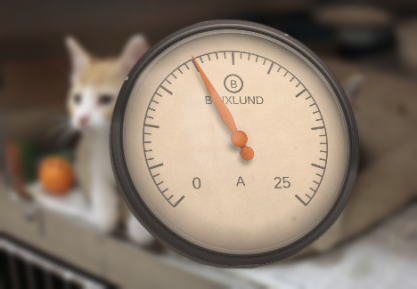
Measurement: 10 A
